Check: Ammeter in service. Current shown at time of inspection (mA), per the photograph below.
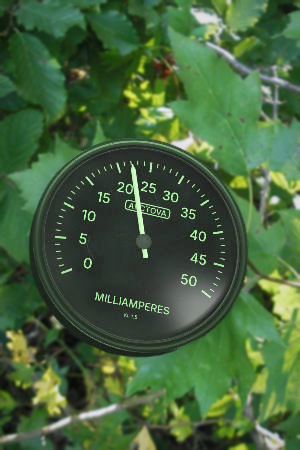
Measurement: 22 mA
